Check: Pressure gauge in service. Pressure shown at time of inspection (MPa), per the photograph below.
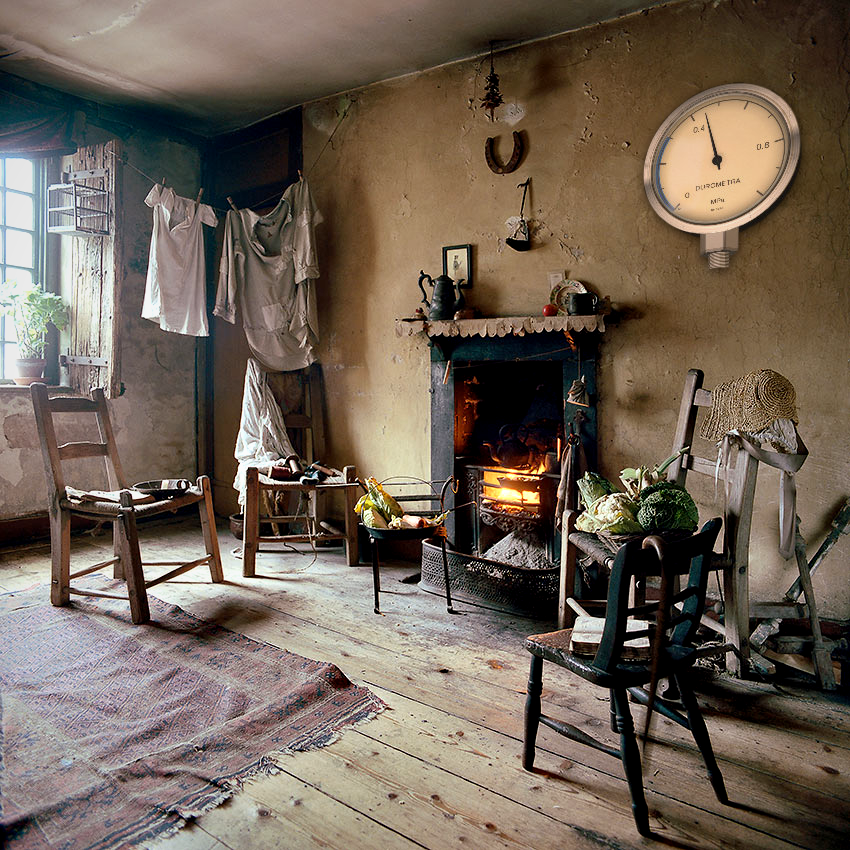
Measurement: 0.45 MPa
